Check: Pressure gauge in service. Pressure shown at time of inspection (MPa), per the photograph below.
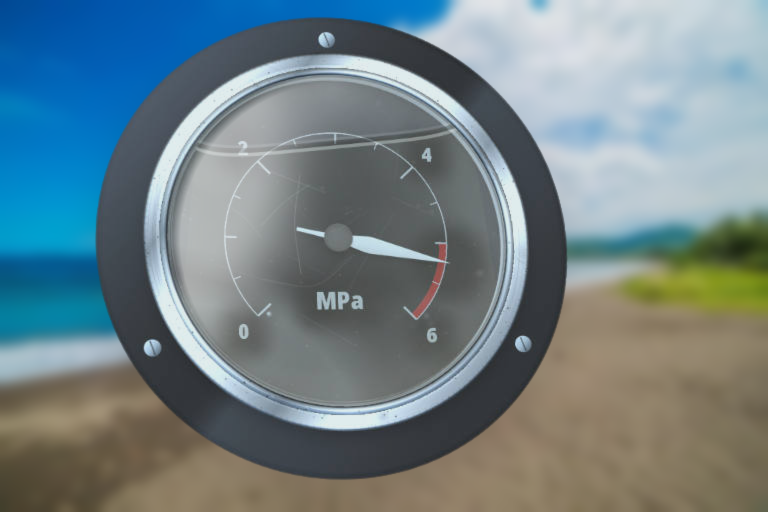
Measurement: 5.25 MPa
